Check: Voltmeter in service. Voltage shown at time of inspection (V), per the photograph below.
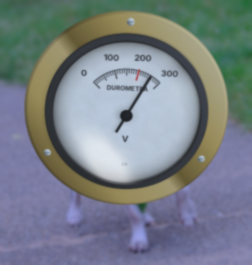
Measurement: 250 V
